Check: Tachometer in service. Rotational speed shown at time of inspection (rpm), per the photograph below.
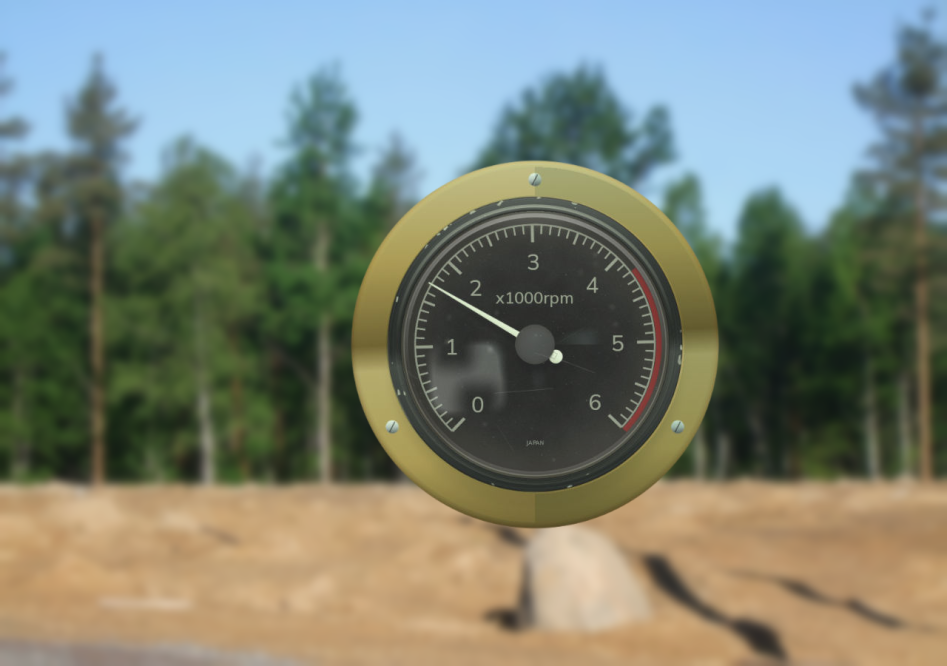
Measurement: 1700 rpm
